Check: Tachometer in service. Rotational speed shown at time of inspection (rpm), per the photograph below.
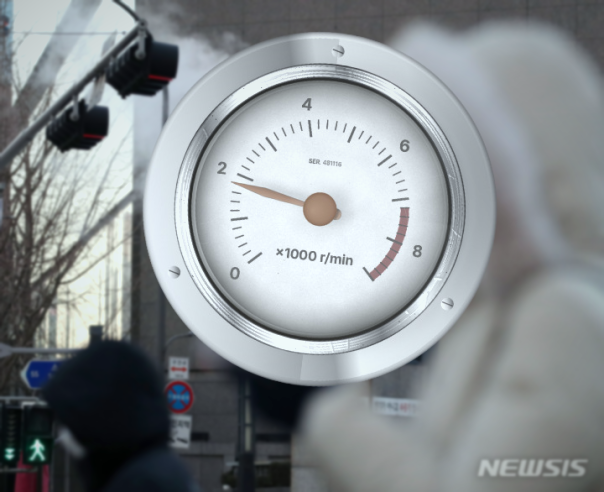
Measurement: 1800 rpm
